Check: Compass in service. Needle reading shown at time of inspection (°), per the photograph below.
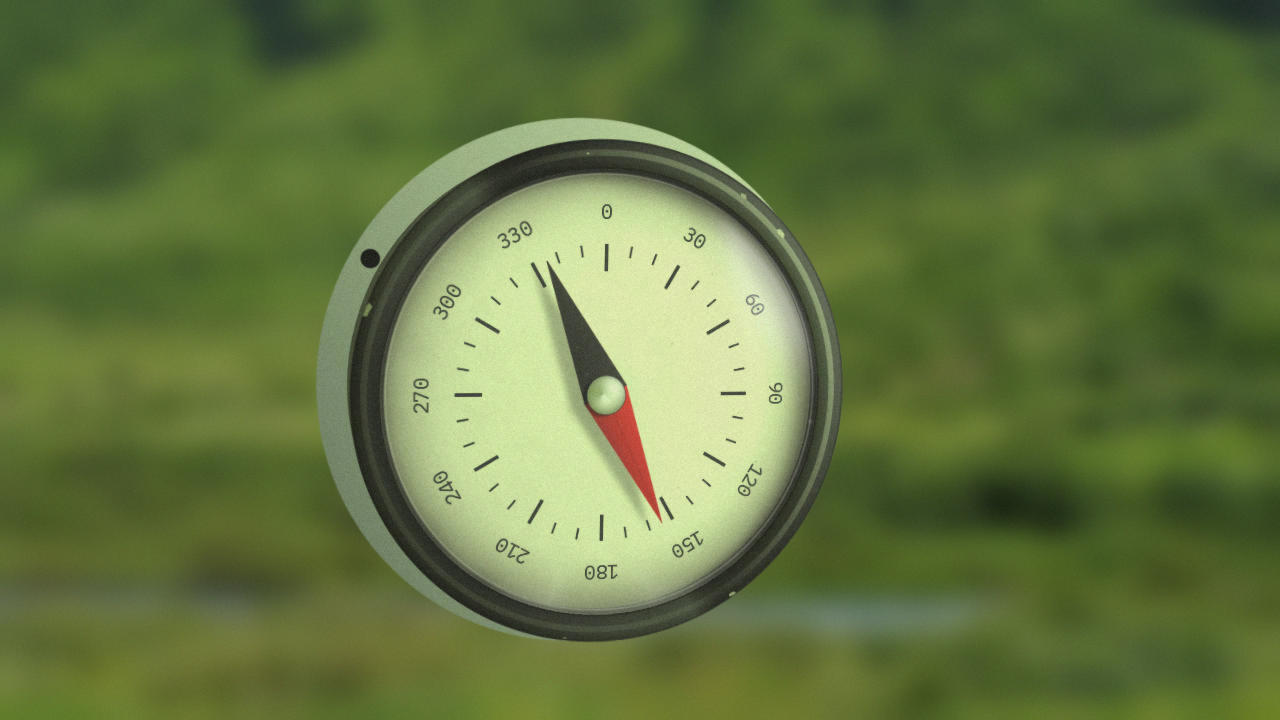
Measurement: 155 °
